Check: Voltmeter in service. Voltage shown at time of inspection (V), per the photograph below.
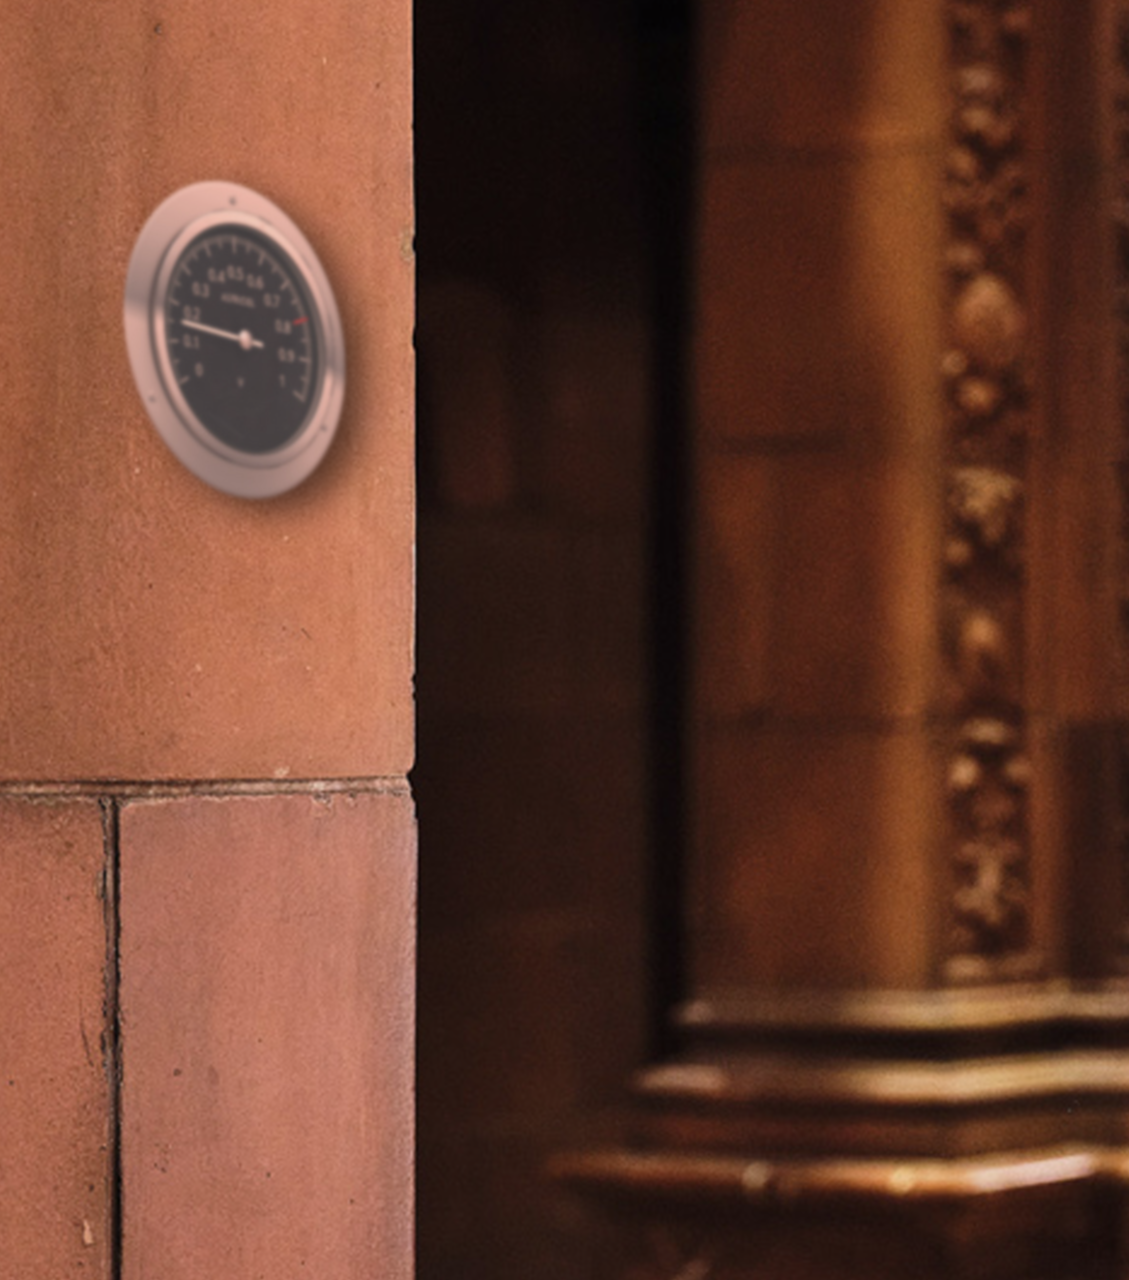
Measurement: 0.15 V
